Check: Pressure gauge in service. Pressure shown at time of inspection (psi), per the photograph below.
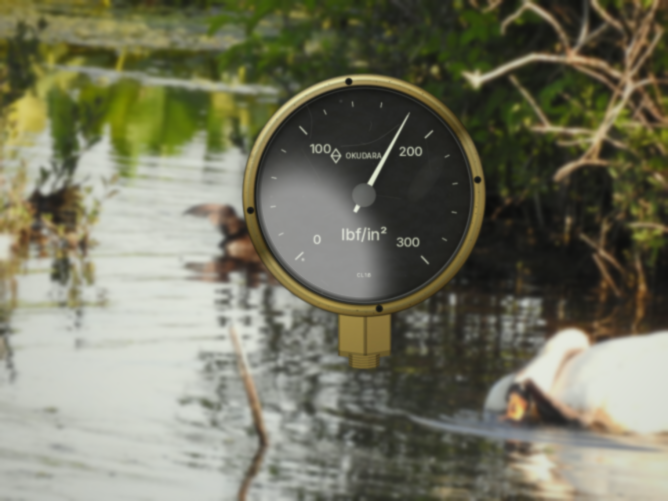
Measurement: 180 psi
